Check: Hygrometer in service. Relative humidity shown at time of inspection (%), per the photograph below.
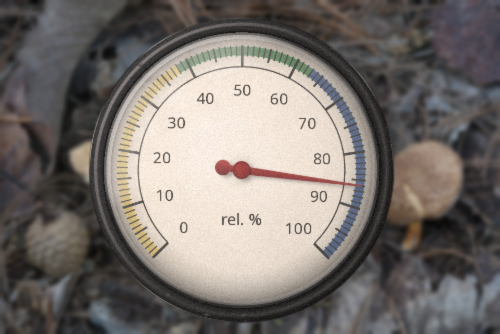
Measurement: 86 %
